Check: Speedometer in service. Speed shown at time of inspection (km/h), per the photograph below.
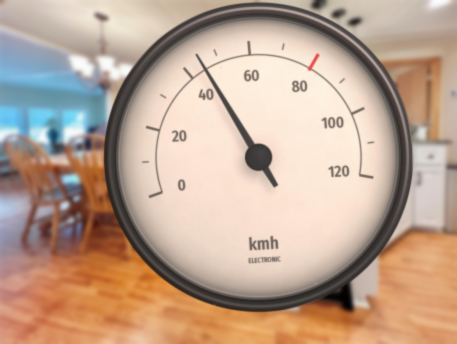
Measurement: 45 km/h
